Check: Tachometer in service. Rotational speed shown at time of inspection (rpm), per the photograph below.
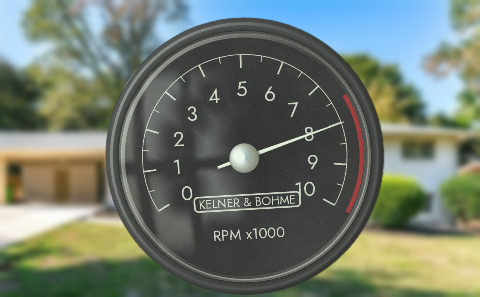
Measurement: 8000 rpm
